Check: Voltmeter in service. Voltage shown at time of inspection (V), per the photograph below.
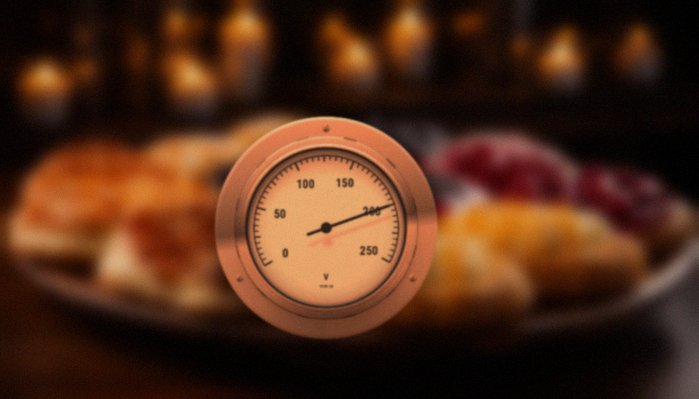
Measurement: 200 V
